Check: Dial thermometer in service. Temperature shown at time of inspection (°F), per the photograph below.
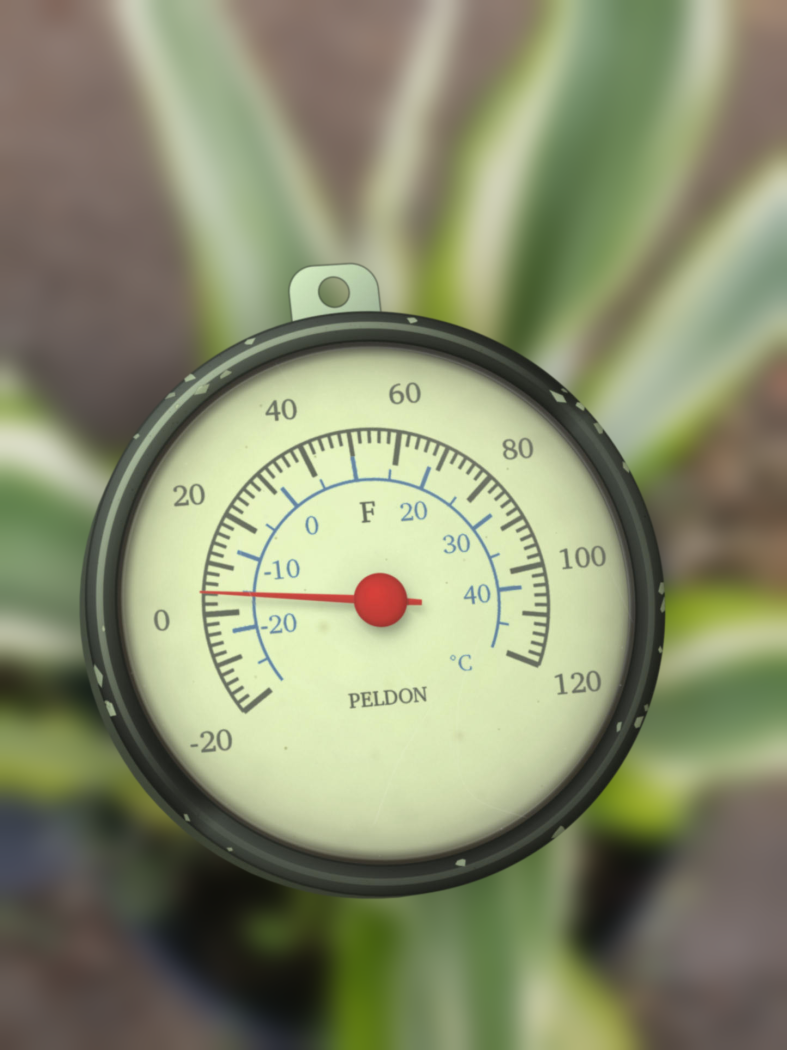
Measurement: 4 °F
